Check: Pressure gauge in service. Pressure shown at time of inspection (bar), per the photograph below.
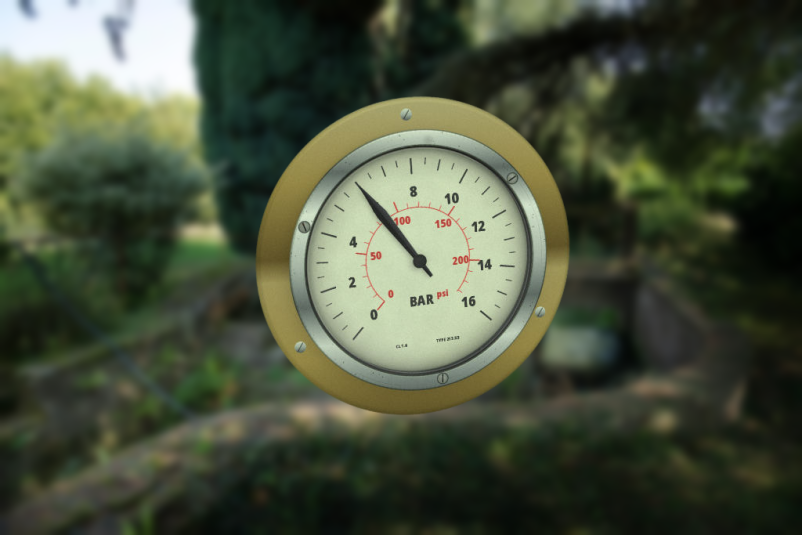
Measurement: 6 bar
